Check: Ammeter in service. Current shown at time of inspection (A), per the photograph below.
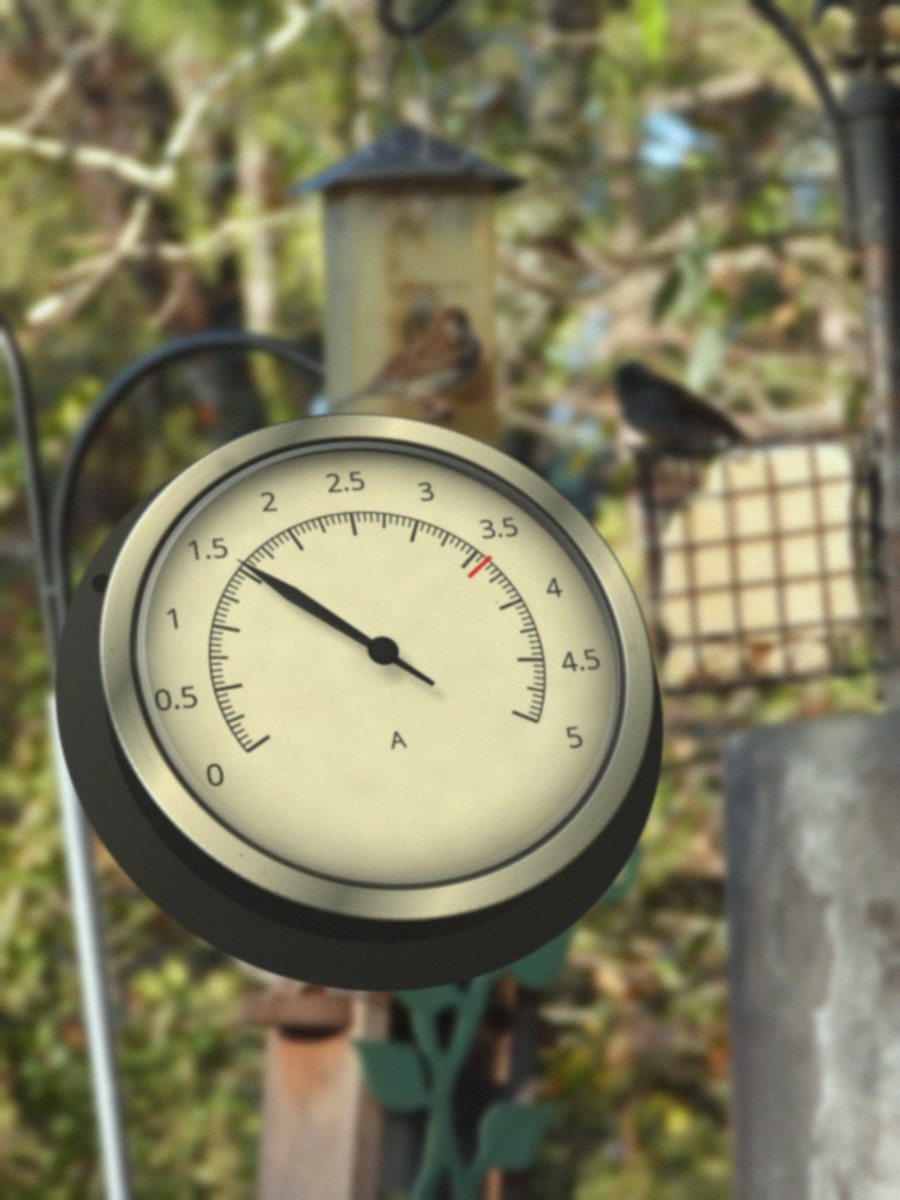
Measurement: 1.5 A
